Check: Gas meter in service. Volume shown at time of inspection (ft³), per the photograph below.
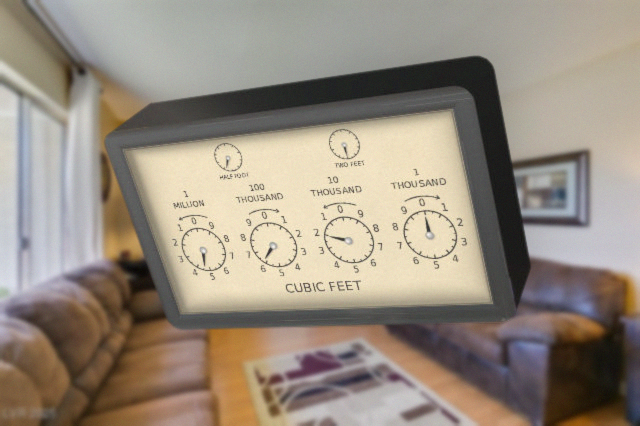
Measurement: 462000 ft³
